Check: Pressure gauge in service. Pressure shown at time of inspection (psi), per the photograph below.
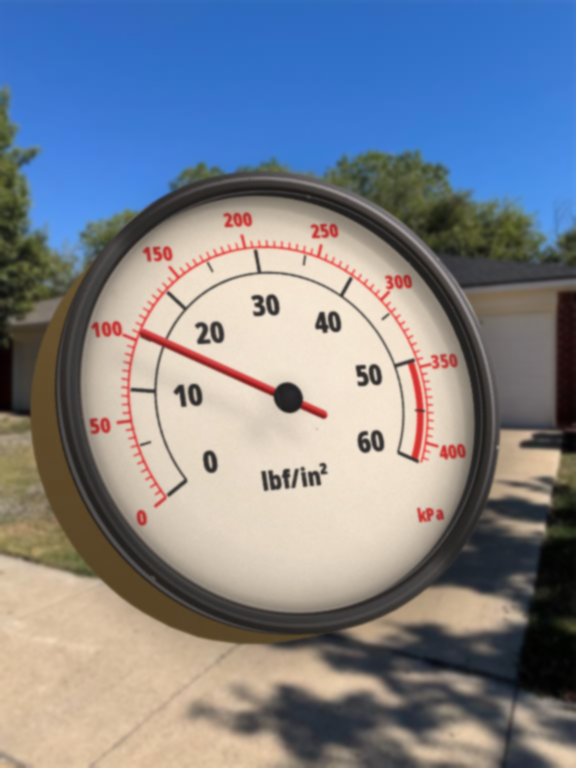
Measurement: 15 psi
